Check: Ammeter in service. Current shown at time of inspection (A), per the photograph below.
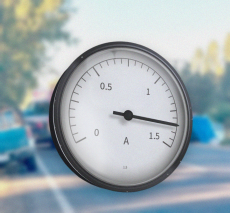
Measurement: 1.35 A
